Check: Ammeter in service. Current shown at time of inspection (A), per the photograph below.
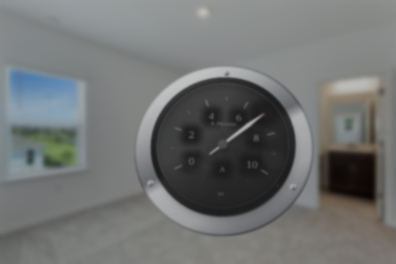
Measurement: 7 A
